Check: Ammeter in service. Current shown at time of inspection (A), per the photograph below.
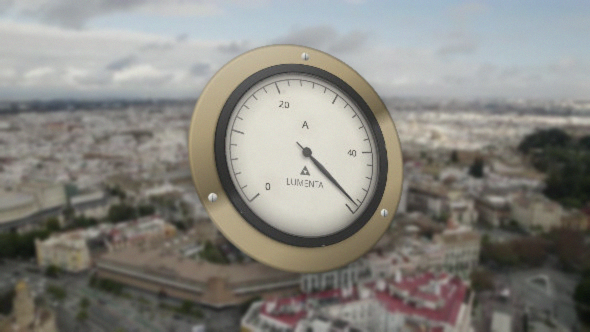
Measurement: 49 A
